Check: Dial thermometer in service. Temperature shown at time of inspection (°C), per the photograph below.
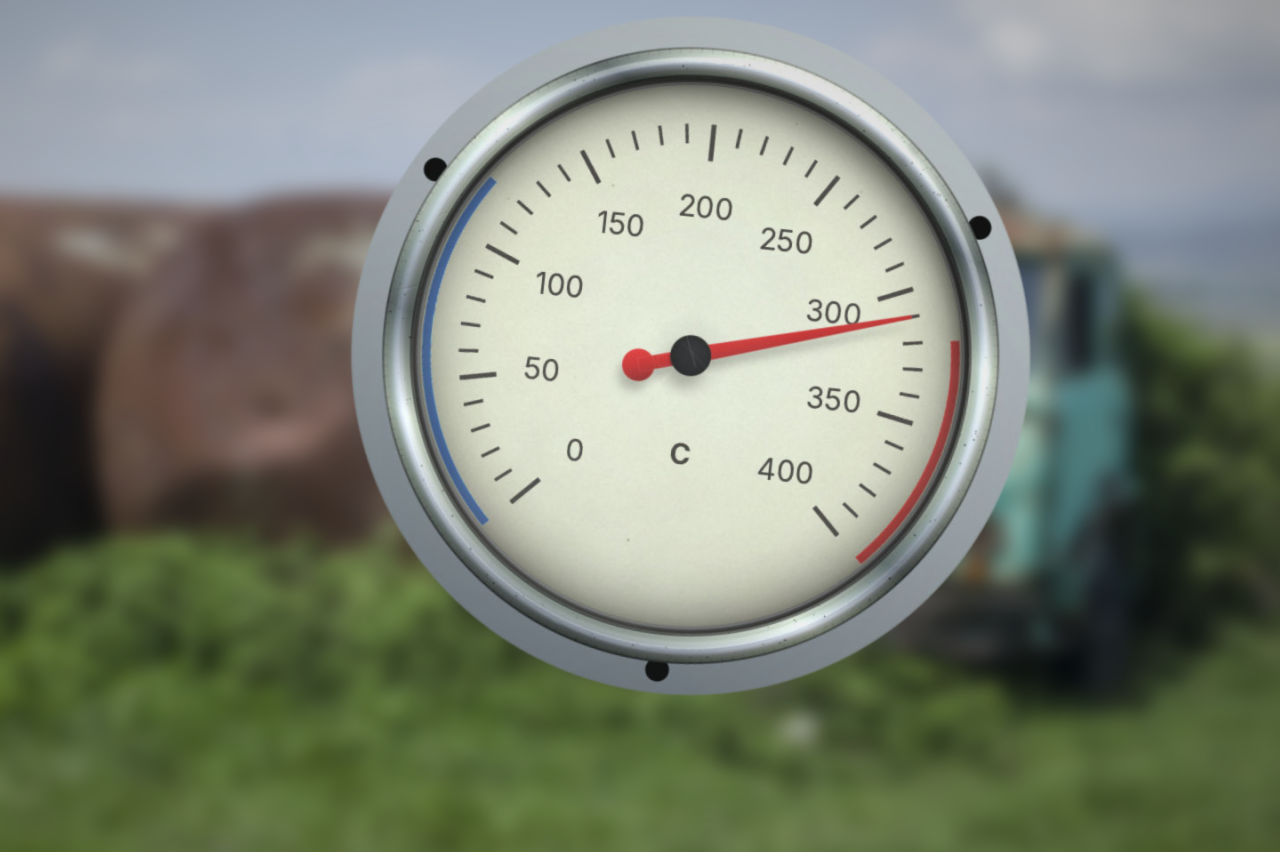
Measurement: 310 °C
